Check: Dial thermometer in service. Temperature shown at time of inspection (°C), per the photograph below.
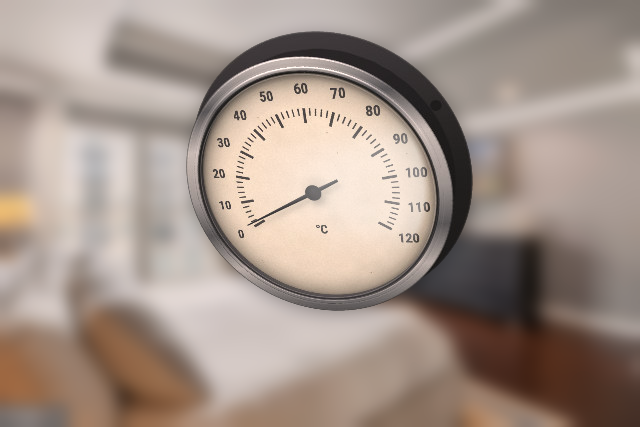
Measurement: 2 °C
